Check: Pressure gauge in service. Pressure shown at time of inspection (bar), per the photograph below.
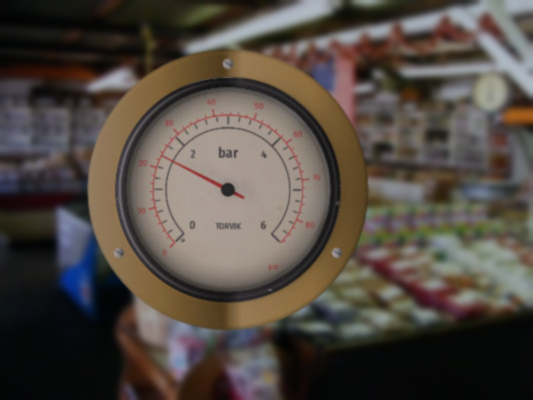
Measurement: 1.6 bar
